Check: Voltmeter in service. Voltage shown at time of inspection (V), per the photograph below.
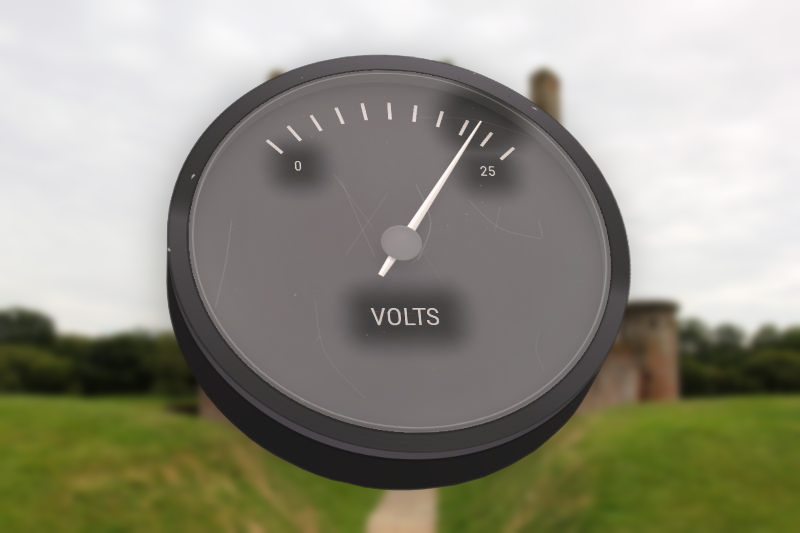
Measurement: 21.25 V
